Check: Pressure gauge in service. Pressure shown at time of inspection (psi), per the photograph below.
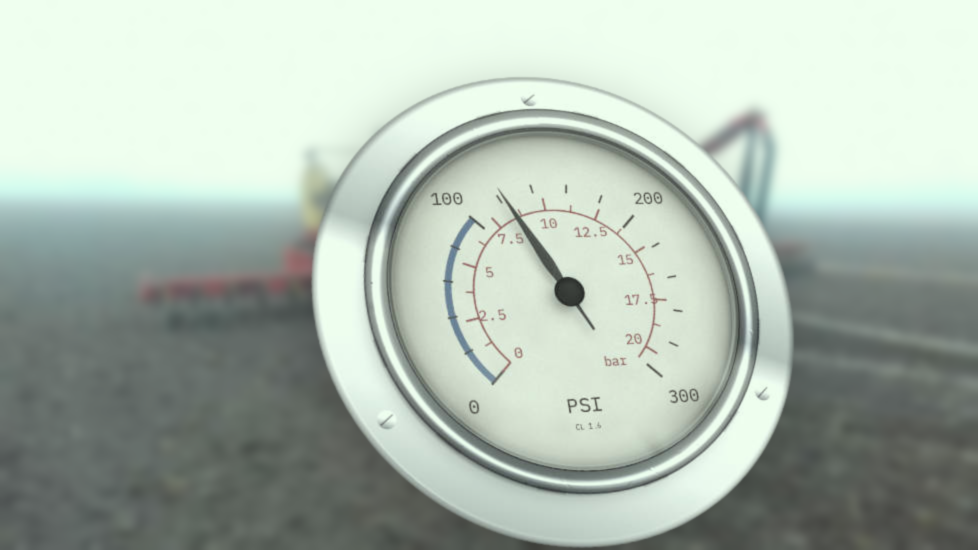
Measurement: 120 psi
